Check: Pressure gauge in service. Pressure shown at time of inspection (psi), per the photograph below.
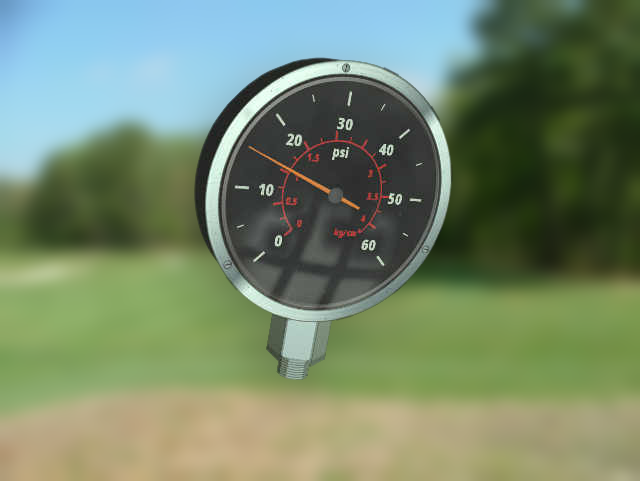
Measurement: 15 psi
